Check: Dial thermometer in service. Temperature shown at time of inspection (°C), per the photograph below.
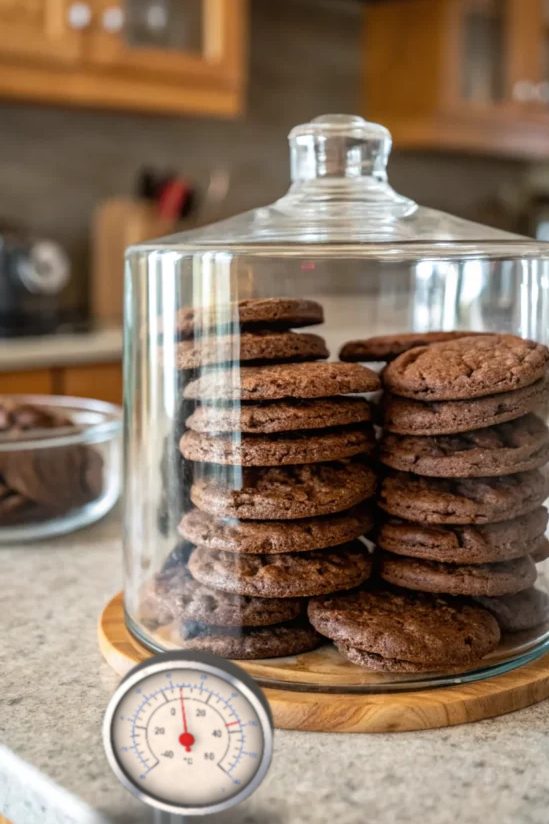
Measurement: 8 °C
